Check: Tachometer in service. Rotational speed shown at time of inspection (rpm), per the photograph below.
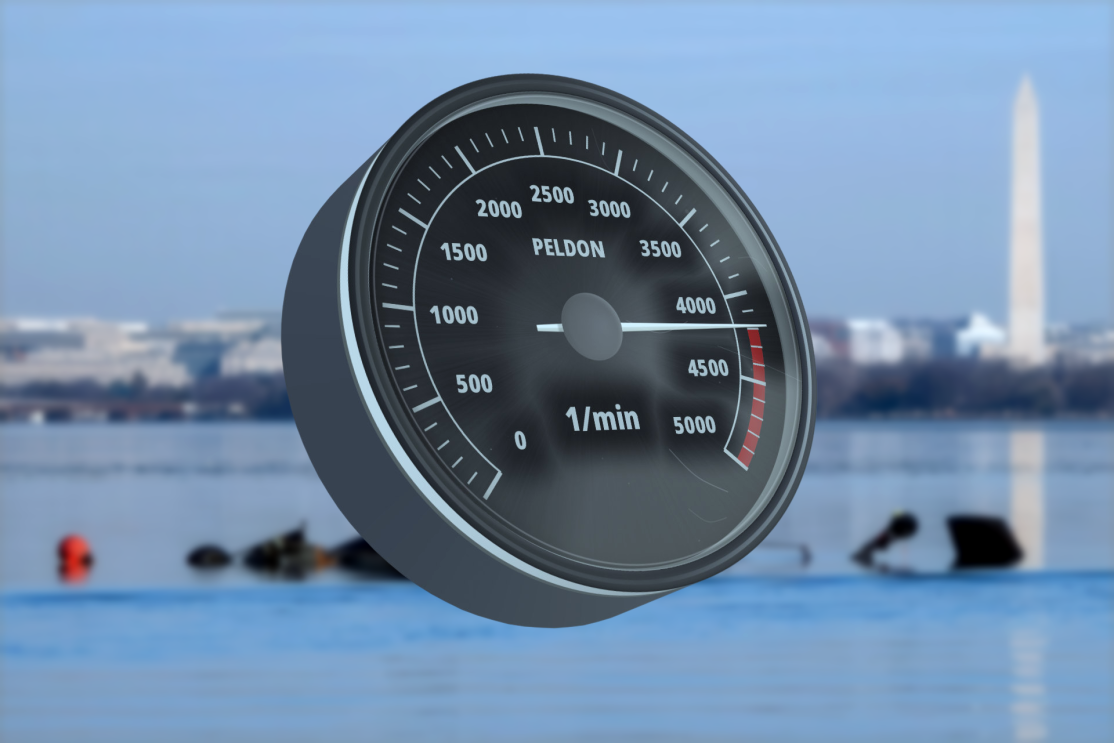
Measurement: 4200 rpm
